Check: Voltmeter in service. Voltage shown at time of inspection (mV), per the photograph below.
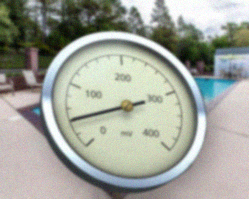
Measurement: 40 mV
